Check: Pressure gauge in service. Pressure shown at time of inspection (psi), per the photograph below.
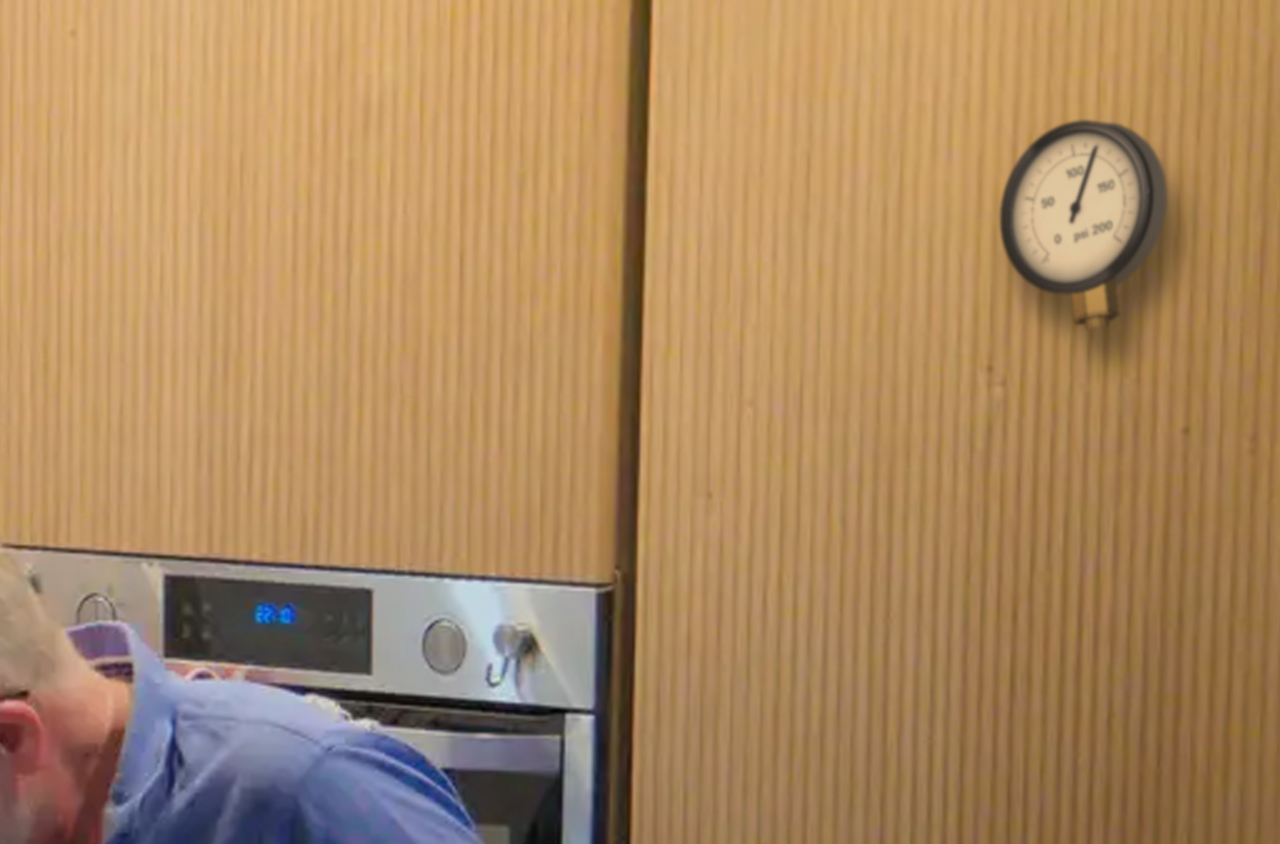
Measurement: 120 psi
